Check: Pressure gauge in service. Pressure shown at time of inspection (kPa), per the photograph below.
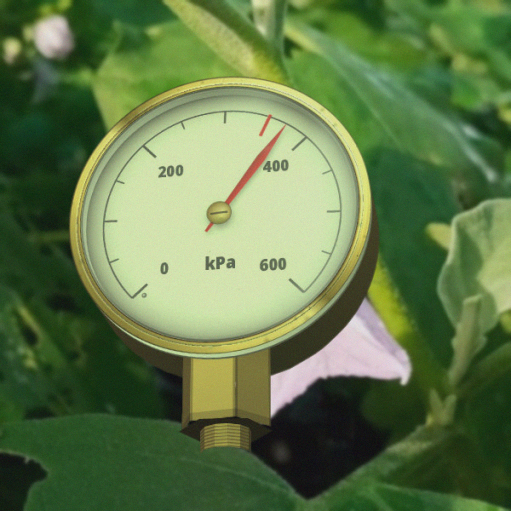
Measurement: 375 kPa
